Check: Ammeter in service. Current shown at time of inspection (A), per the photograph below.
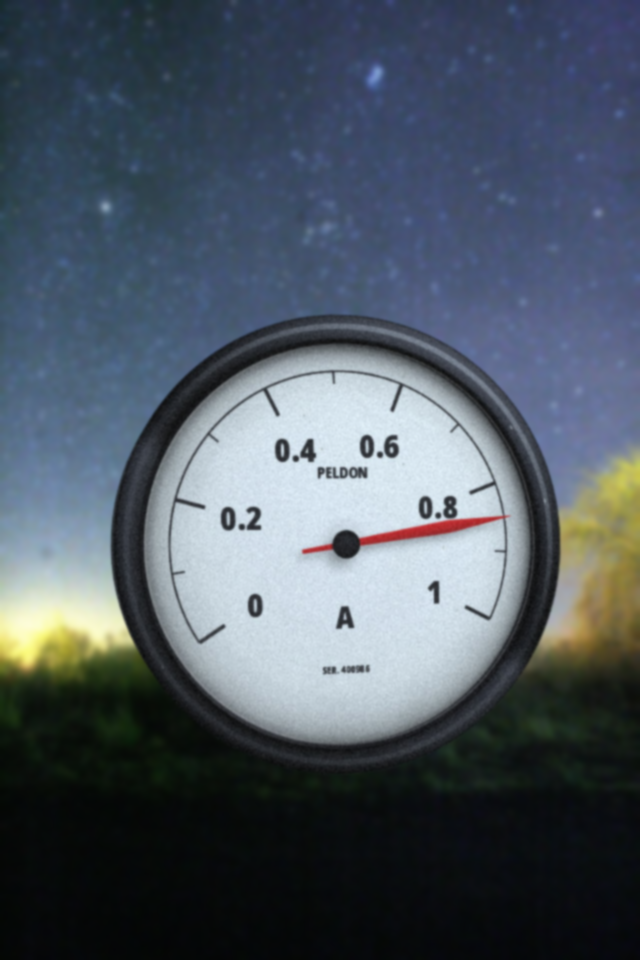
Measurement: 0.85 A
